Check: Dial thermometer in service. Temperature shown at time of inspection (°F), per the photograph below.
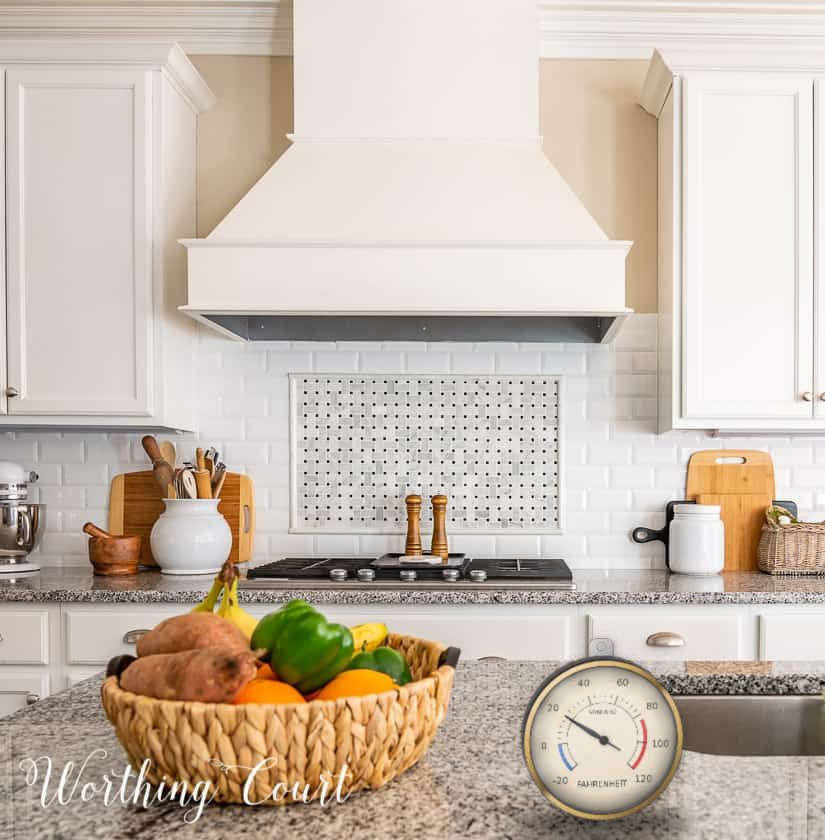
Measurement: 20 °F
